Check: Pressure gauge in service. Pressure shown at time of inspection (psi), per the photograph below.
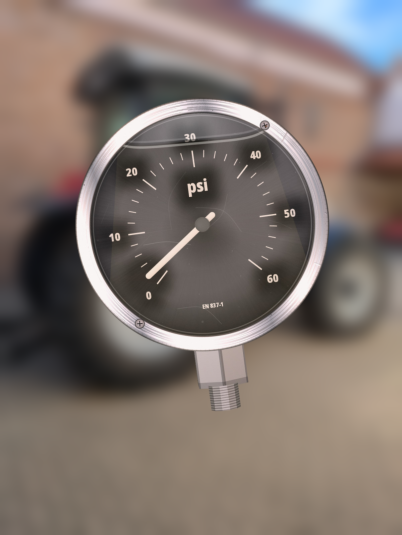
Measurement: 2 psi
